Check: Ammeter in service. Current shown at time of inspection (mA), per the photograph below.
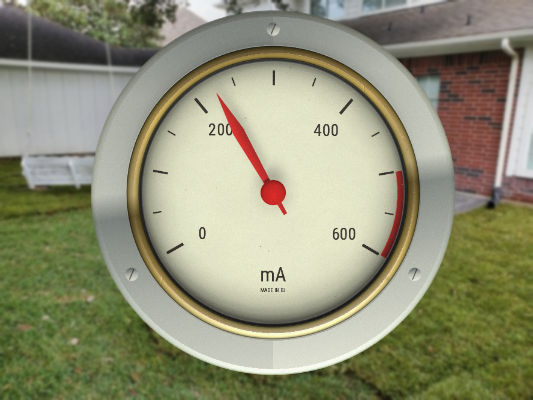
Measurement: 225 mA
